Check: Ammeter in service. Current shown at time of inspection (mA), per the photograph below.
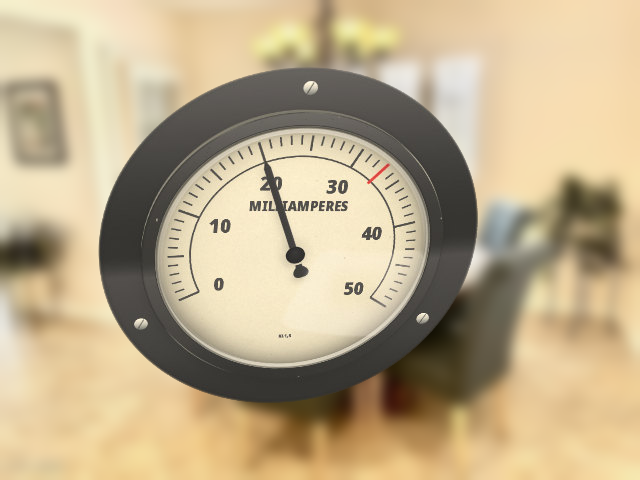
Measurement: 20 mA
